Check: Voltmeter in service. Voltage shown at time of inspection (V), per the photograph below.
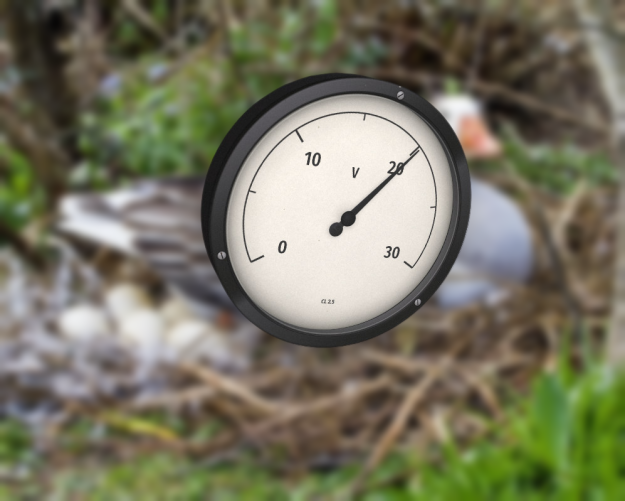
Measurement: 20 V
